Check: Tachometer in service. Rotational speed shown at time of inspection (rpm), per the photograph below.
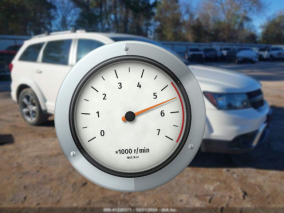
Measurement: 5500 rpm
